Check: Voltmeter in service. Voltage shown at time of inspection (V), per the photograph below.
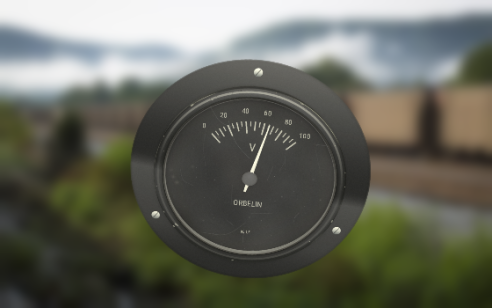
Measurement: 65 V
